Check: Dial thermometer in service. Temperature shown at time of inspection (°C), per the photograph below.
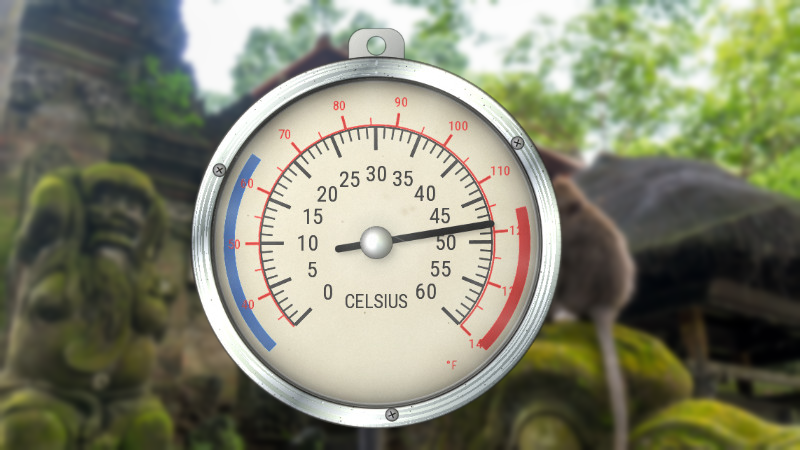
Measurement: 48 °C
